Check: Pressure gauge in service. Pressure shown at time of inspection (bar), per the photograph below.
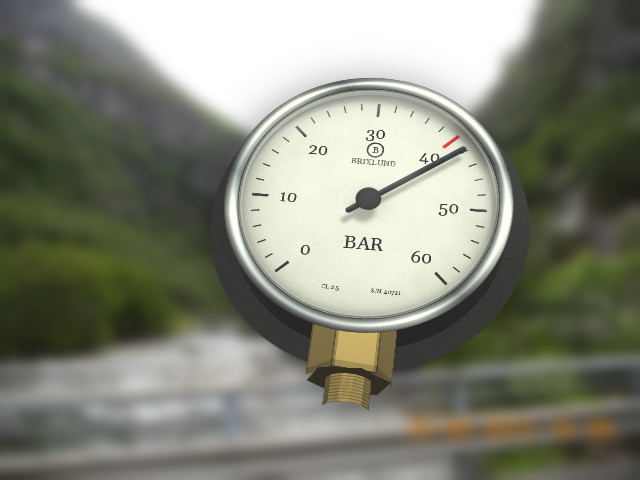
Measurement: 42 bar
